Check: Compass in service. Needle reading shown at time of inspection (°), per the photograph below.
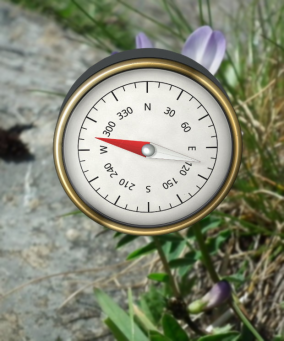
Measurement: 285 °
